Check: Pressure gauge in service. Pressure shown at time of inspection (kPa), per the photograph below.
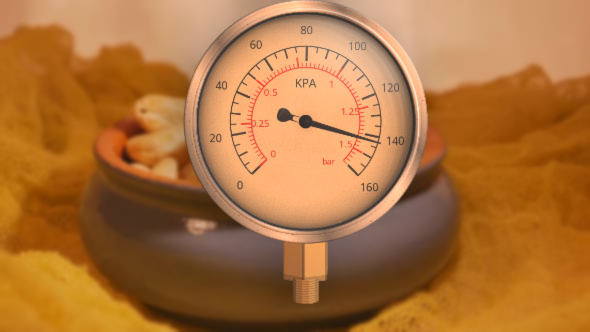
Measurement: 142.5 kPa
